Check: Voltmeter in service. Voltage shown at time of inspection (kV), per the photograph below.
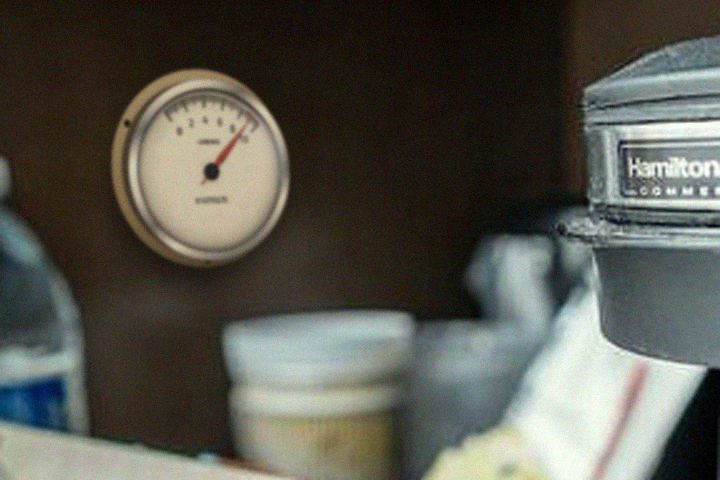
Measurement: 9 kV
